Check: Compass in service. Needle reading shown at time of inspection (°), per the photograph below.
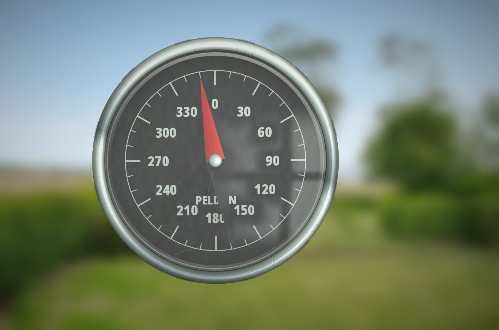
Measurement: 350 °
